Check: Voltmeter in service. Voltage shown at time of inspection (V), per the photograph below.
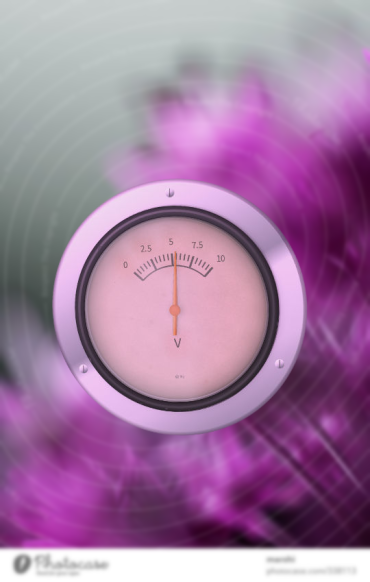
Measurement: 5.5 V
